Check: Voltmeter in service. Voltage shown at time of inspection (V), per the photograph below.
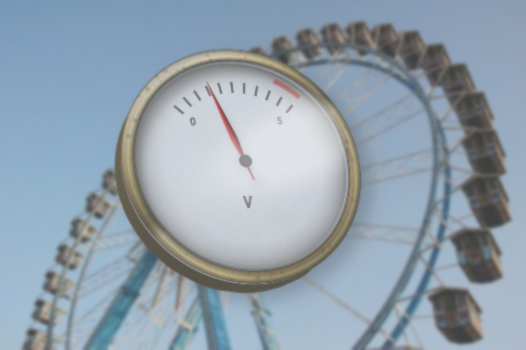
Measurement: 1.5 V
